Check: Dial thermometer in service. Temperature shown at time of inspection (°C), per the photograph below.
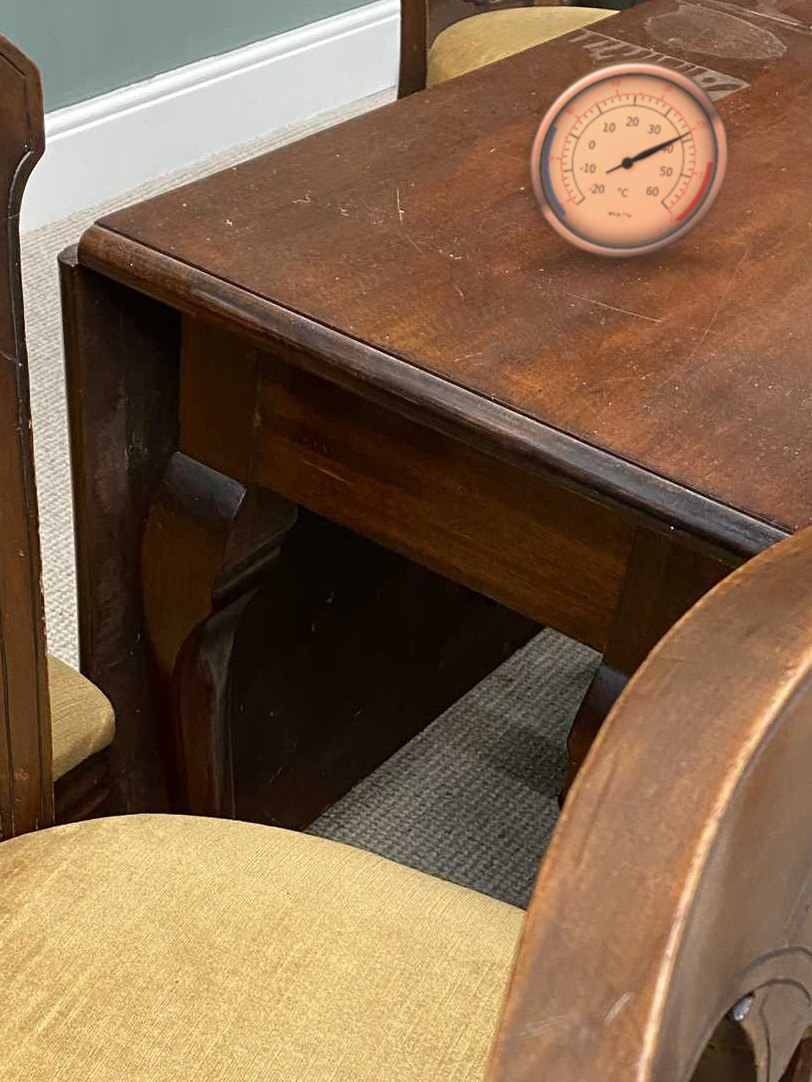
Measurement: 38 °C
